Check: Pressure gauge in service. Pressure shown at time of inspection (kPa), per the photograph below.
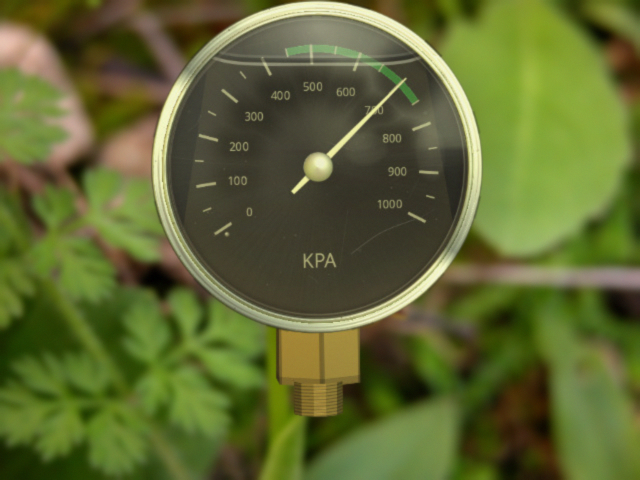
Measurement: 700 kPa
